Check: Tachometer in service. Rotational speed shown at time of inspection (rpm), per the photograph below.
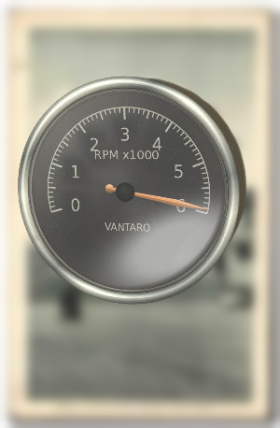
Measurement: 5900 rpm
